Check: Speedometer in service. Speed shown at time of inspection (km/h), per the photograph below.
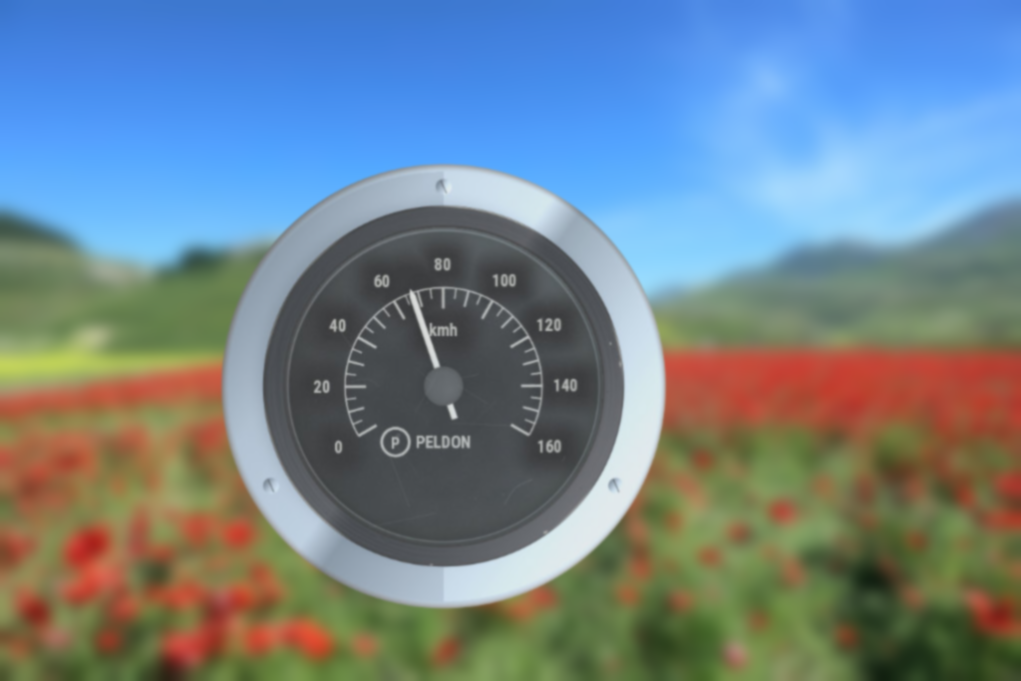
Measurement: 67.5 km/h
